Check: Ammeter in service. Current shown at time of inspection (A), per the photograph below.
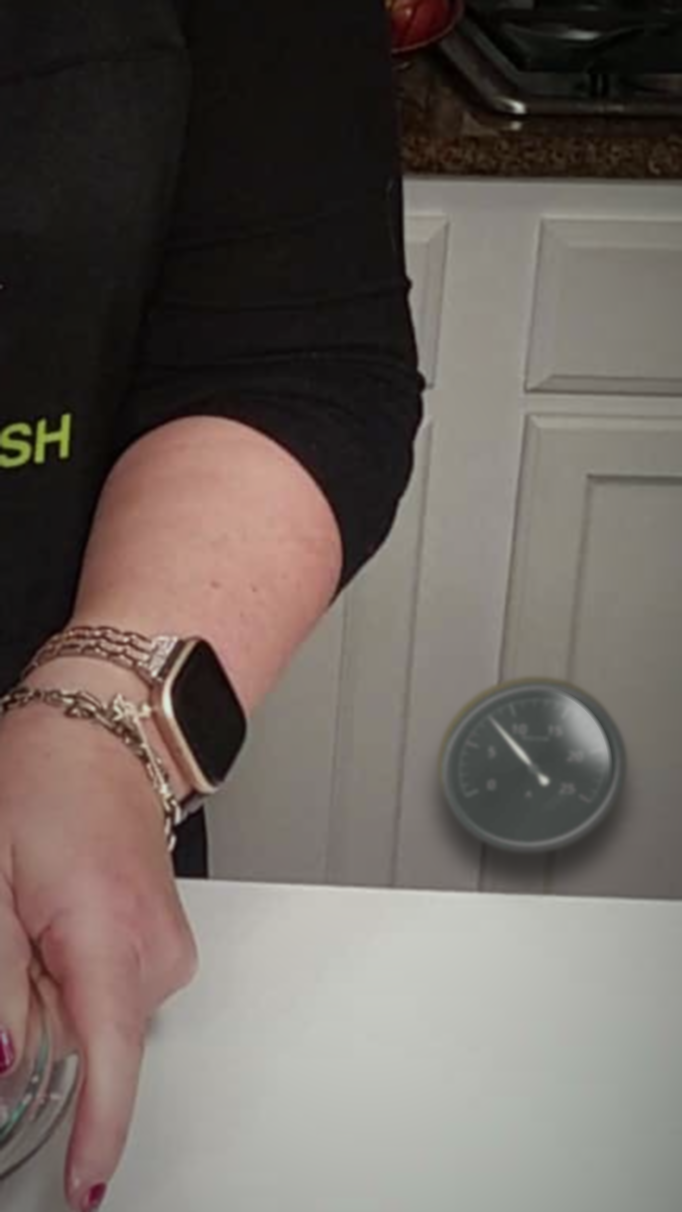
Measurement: 8 A
